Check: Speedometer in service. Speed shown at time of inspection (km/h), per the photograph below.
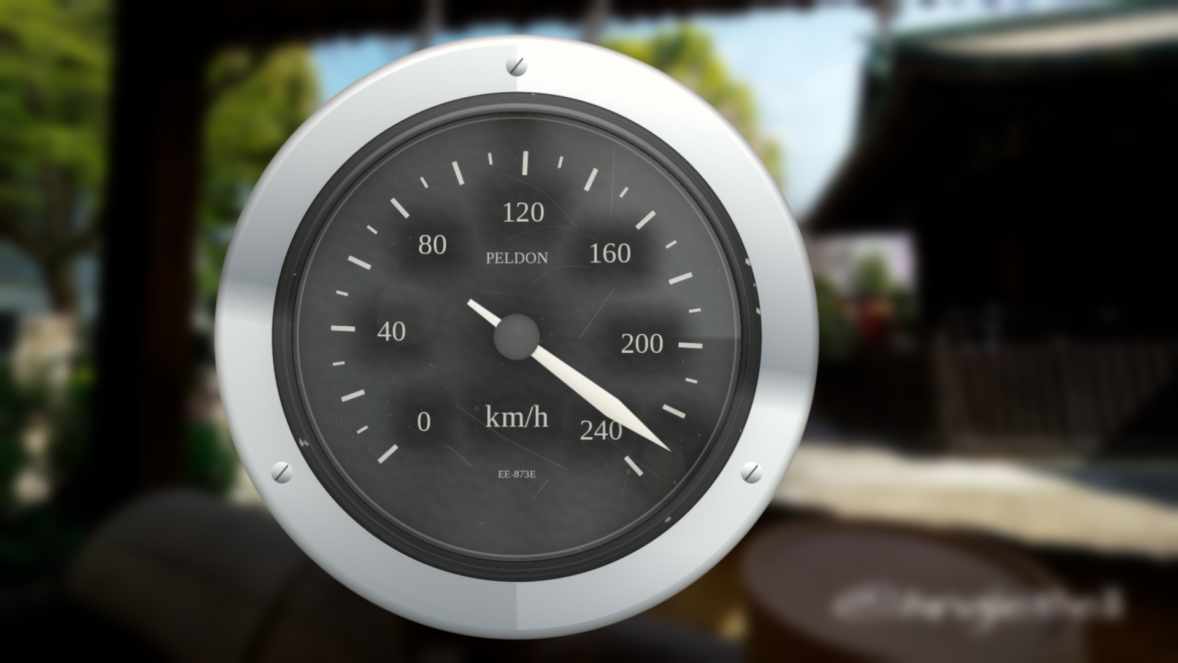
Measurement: 230 km/h
